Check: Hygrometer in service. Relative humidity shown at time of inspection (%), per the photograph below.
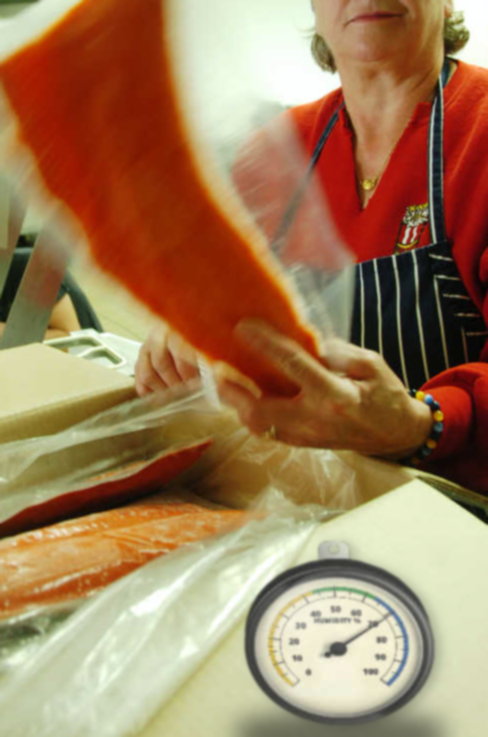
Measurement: 70 %
